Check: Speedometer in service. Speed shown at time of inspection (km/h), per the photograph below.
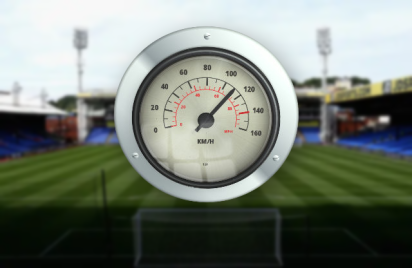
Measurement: 110 km/h
